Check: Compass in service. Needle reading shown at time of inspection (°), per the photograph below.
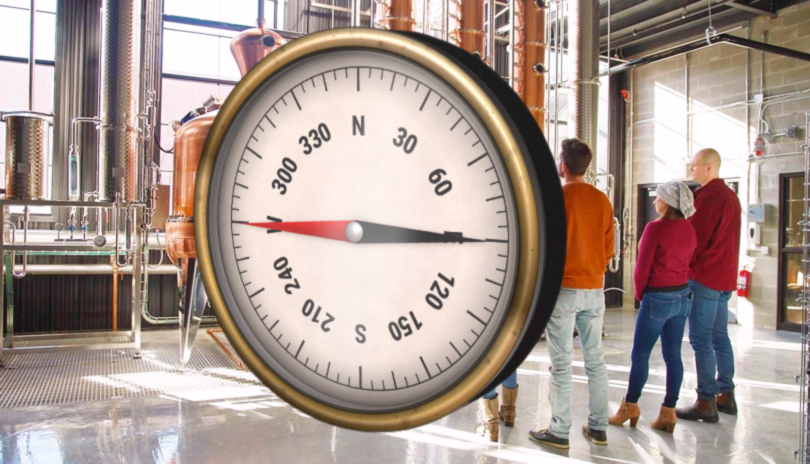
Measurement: 270 °
